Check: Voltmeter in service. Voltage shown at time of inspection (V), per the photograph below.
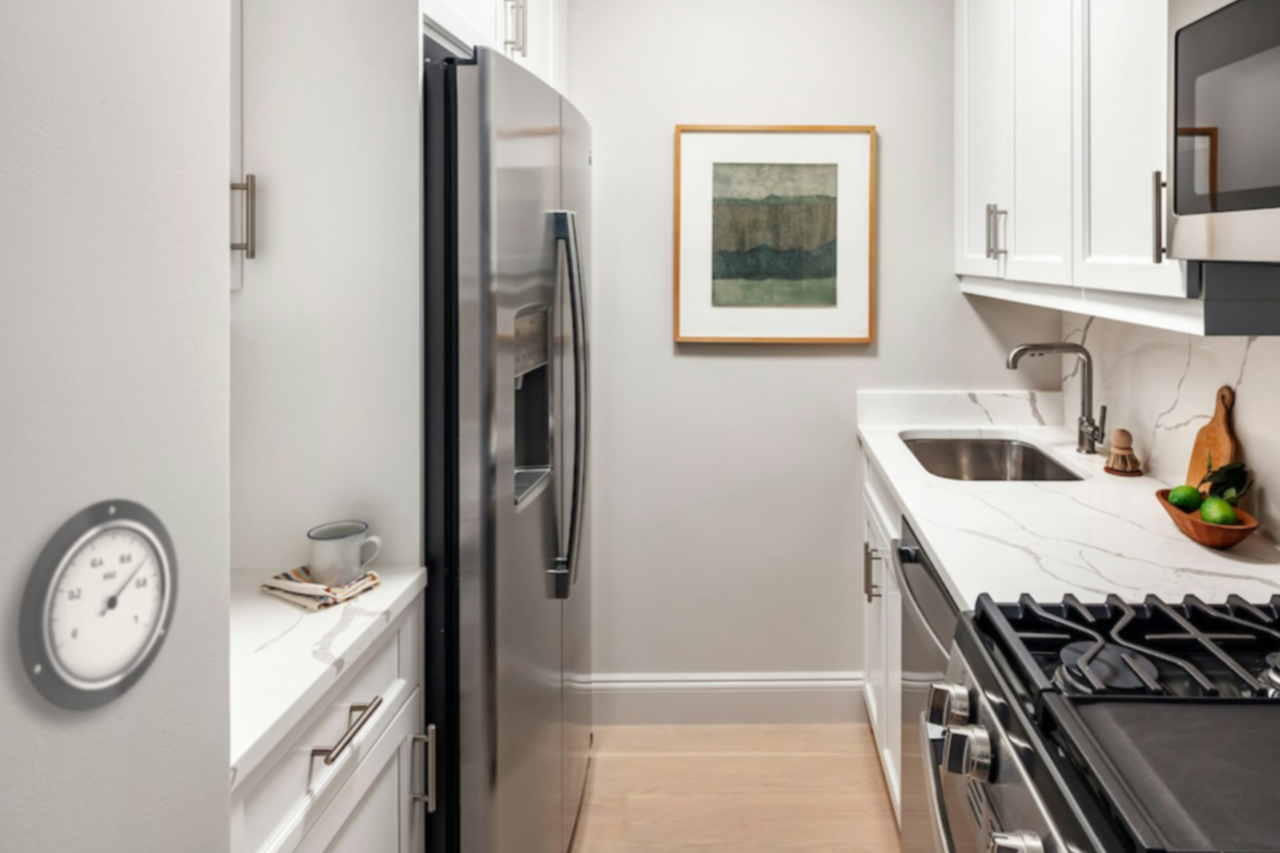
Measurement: 0.7 V
